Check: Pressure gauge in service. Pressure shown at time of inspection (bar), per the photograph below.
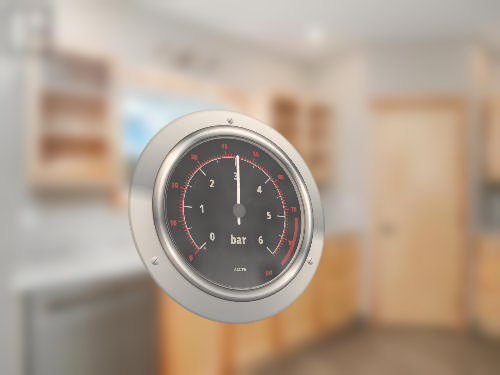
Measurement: 3 bar
